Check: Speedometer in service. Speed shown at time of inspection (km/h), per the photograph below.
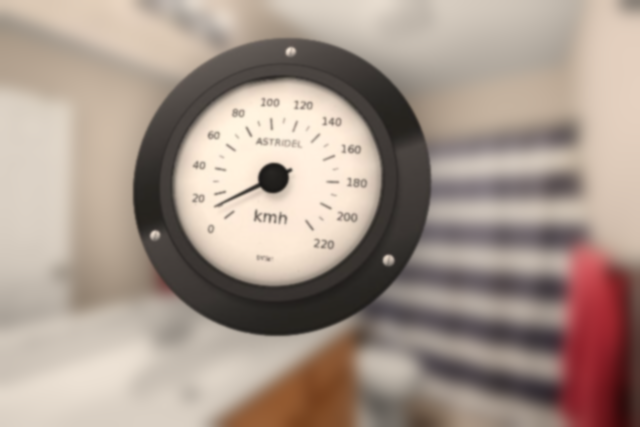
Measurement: 10 km/h
